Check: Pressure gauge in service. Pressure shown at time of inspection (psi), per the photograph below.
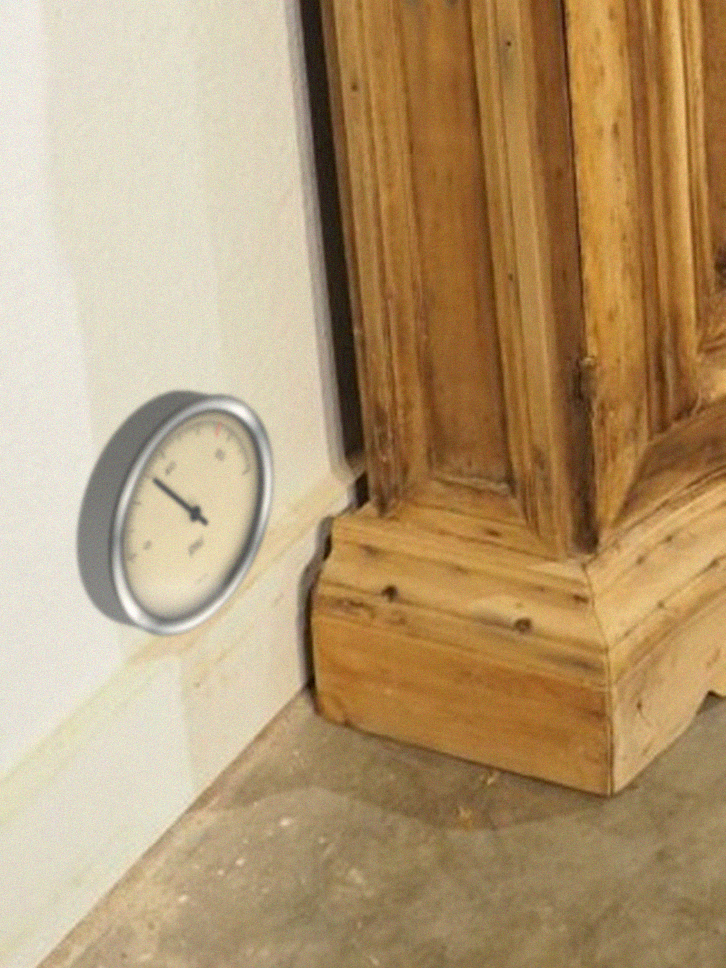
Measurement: 30 psi
